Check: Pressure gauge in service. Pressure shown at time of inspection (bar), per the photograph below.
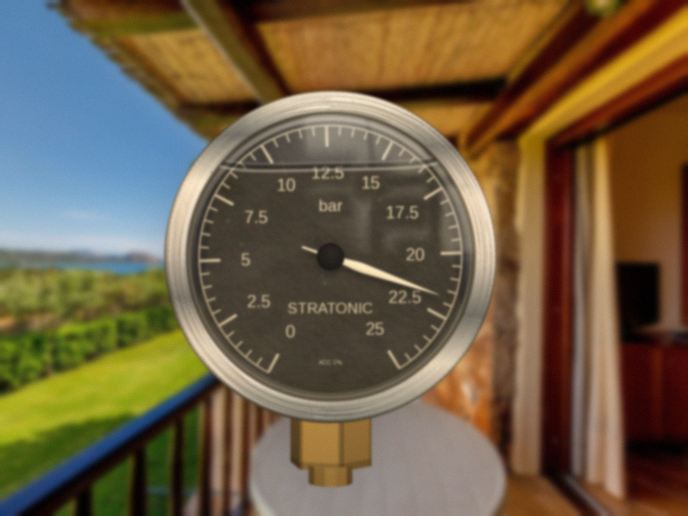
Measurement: 21.75 bar
